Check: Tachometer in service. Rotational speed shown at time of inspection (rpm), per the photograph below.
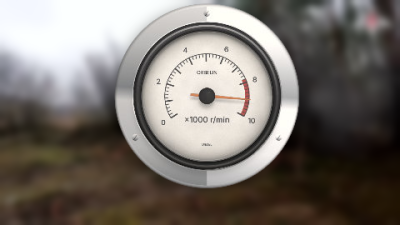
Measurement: 9000 rpm
